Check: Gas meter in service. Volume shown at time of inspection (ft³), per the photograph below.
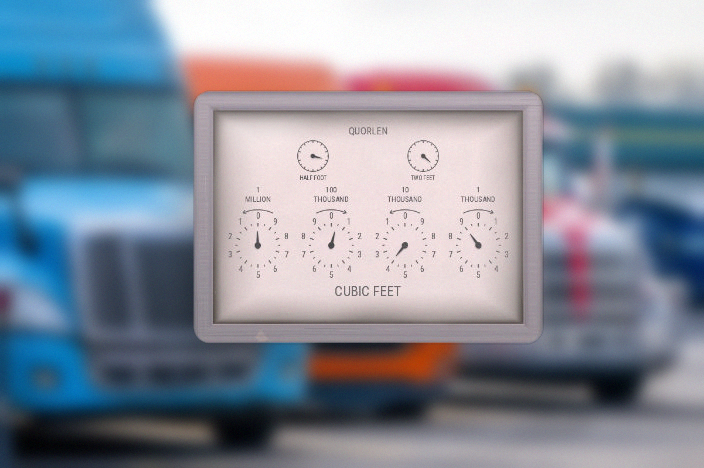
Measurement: 3900 ft³
